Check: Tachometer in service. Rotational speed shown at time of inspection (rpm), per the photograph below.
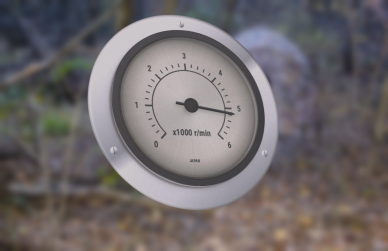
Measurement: 5200 rpm
